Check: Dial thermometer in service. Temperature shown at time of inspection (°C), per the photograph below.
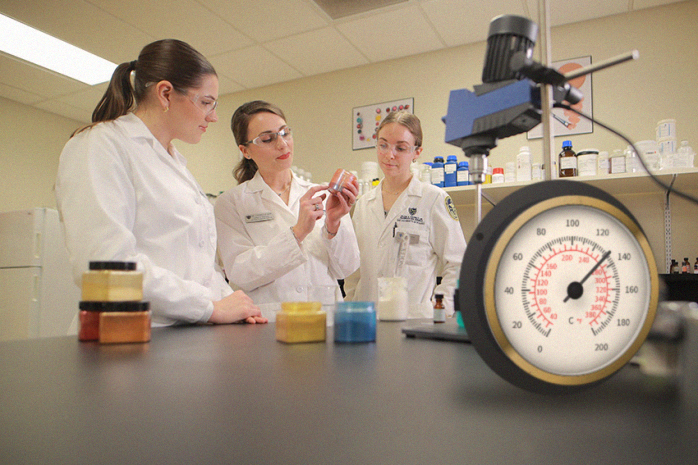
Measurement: 130 °C
